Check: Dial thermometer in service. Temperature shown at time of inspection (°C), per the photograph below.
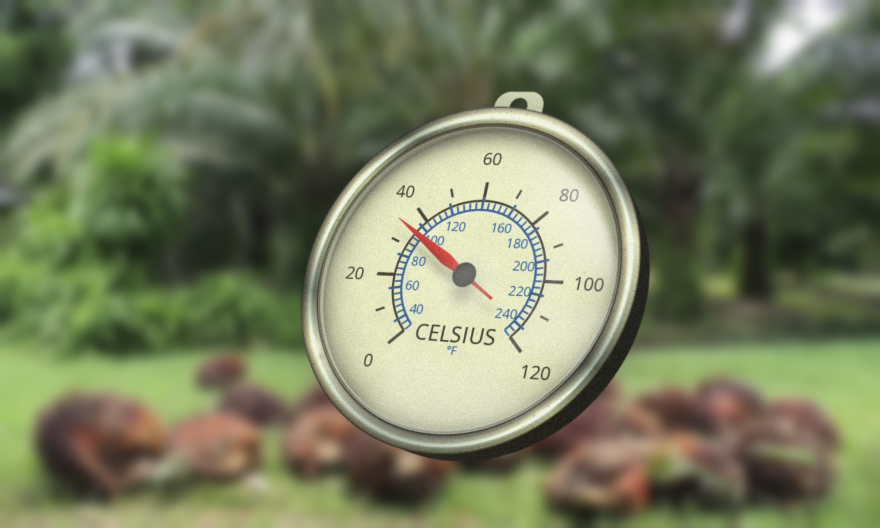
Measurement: 35 °C
